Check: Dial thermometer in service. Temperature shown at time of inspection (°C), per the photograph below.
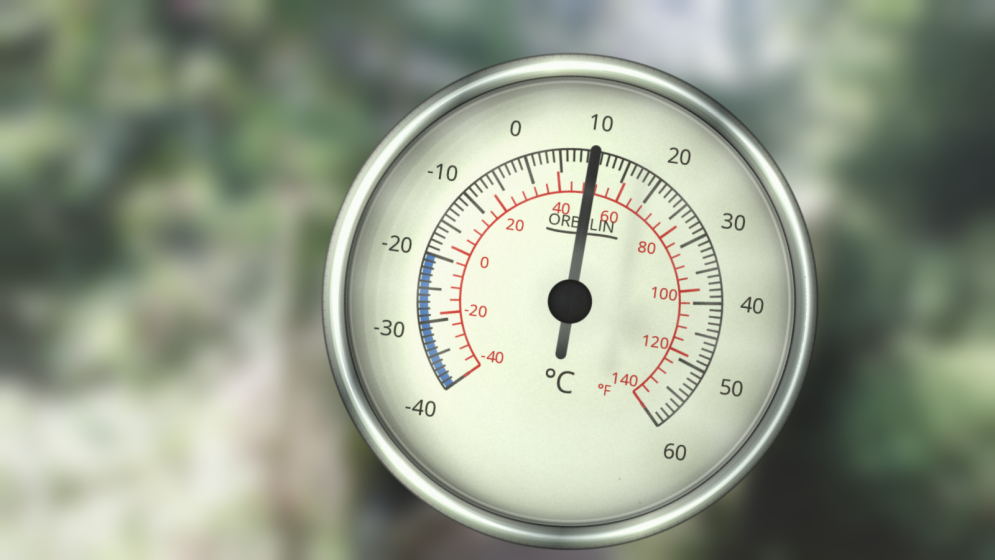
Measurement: 10 °C
